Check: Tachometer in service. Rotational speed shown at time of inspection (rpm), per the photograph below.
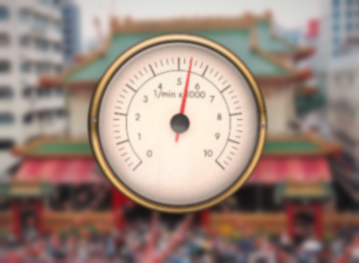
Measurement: 5400 rpm
